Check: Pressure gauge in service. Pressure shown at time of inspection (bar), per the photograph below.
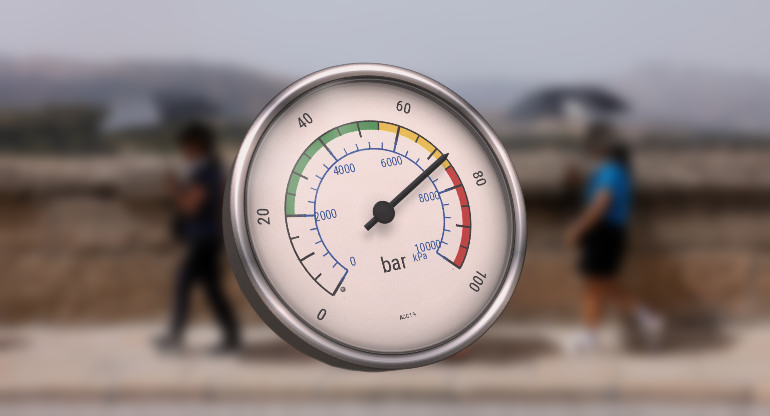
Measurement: 72.5 bar
